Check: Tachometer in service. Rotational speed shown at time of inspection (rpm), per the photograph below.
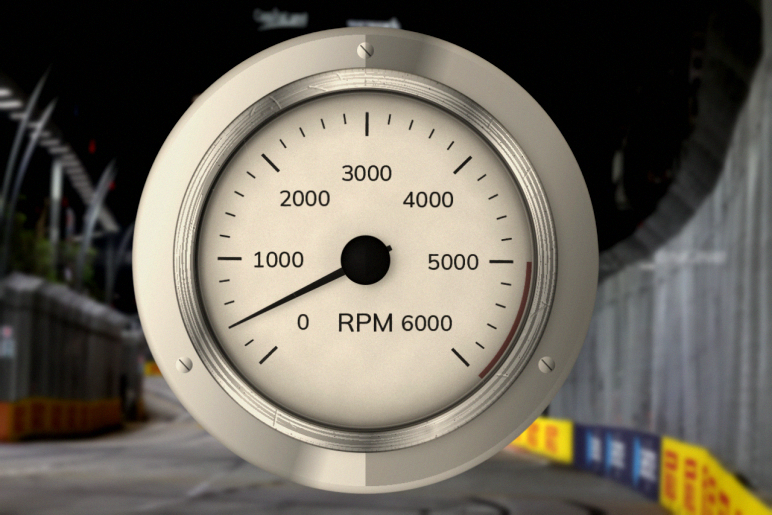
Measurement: 400 rpm
